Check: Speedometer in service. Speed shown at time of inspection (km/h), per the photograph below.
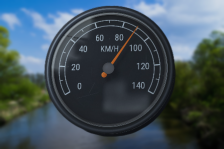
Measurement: 90 km/h
